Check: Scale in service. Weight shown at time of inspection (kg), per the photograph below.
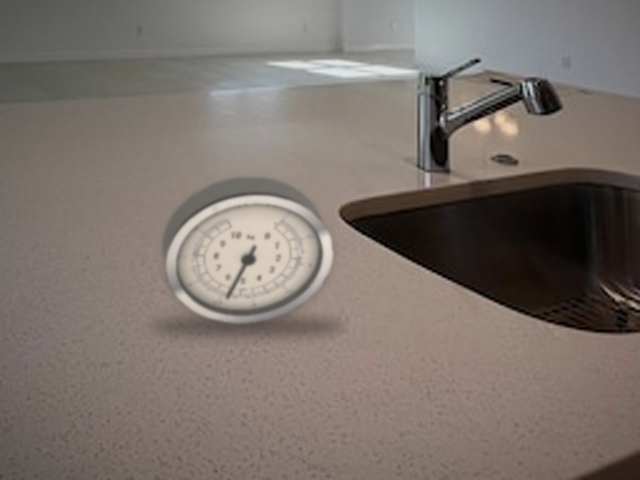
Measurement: 5.5 kg
